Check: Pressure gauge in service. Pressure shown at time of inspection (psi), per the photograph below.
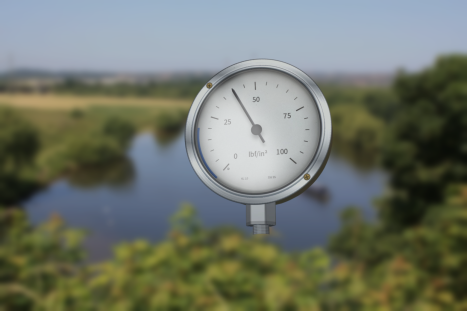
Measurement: 40 psi
